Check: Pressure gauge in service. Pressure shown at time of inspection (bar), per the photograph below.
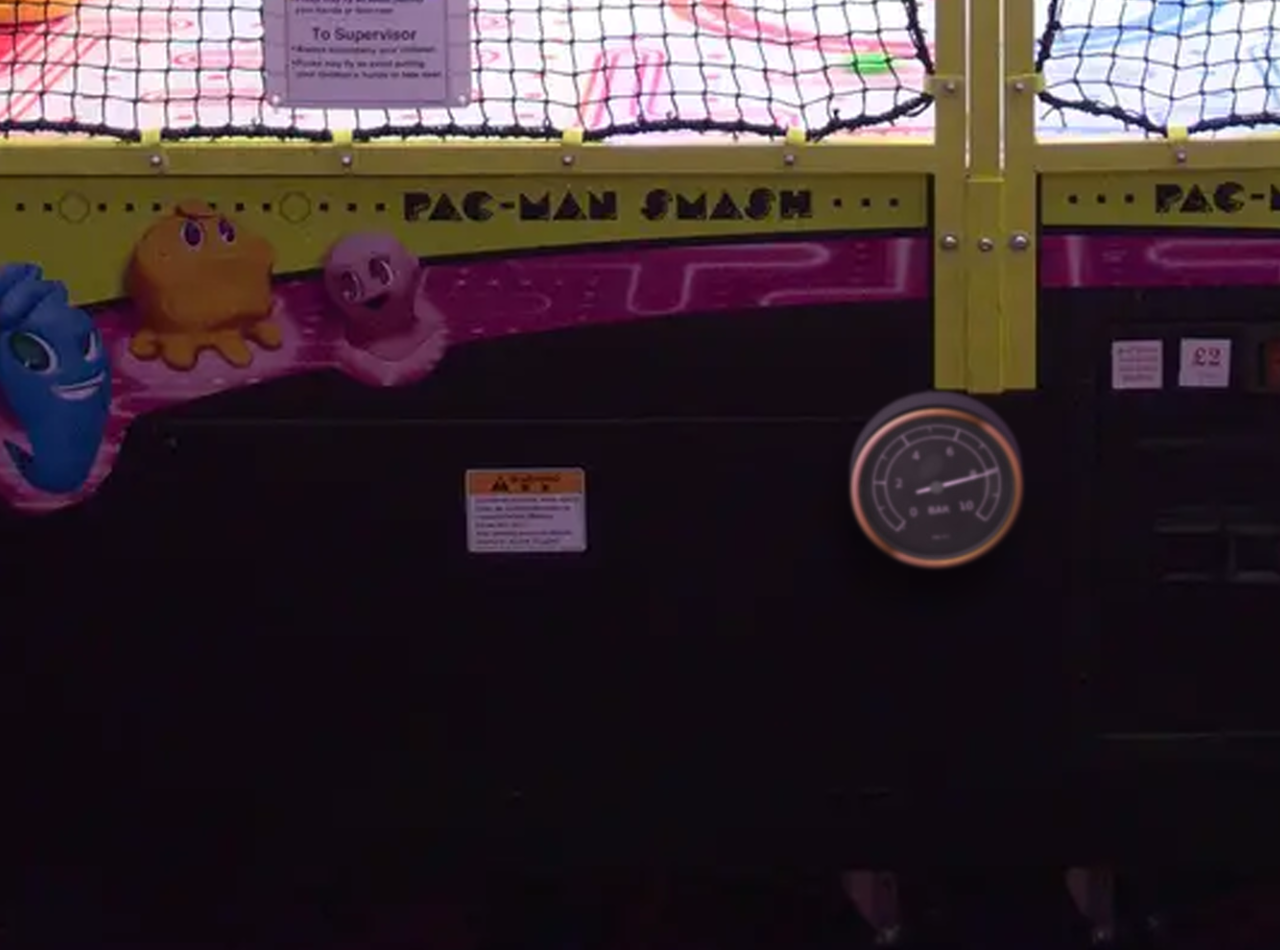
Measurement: 8 bar
